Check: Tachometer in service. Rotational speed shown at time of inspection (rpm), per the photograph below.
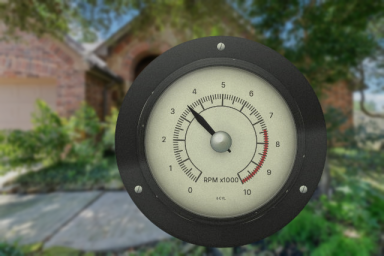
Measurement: 3500 rpm
